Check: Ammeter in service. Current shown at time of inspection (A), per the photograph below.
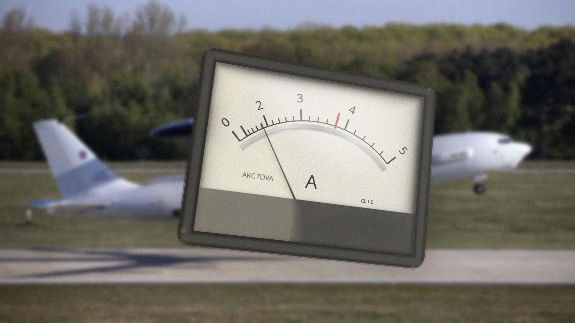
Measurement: 1.8 A
